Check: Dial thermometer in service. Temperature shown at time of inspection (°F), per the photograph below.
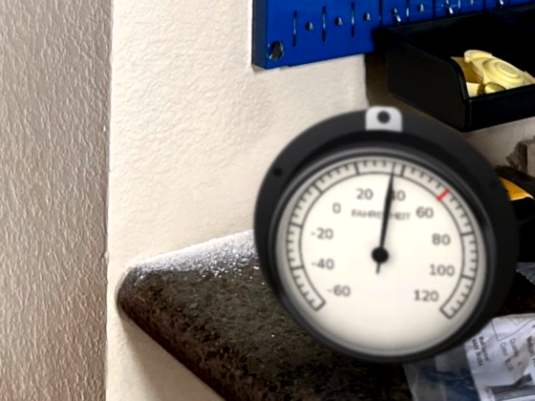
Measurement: 36 °F
